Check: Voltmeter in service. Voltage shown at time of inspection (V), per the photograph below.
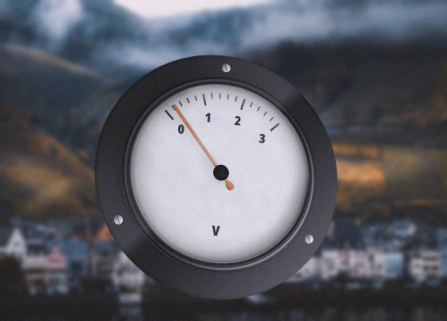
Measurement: 0.2 V
